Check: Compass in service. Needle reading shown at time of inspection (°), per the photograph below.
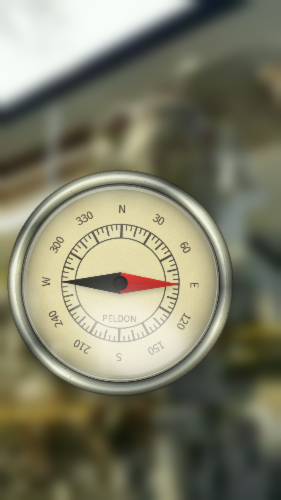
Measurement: 90 °
